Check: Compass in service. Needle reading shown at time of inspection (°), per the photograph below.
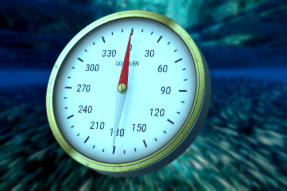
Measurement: 0 °
